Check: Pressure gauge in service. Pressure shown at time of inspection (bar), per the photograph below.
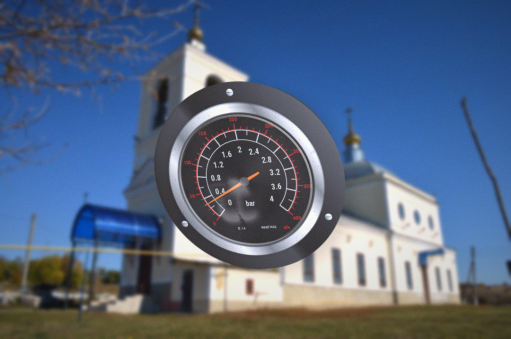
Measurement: 0.3 bar
